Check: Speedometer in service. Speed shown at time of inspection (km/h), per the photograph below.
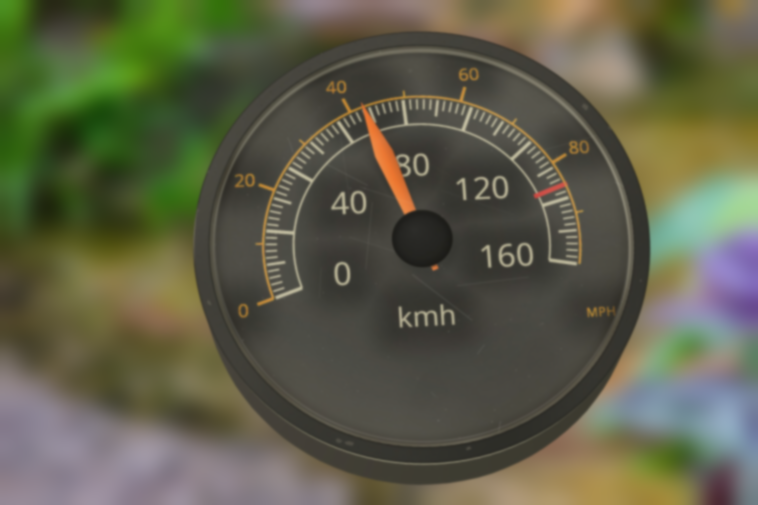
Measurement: 68 km/h
